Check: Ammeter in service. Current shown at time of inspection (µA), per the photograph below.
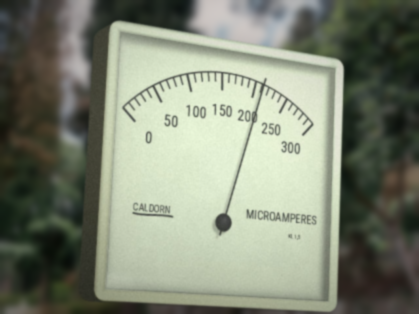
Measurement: 210 µA
